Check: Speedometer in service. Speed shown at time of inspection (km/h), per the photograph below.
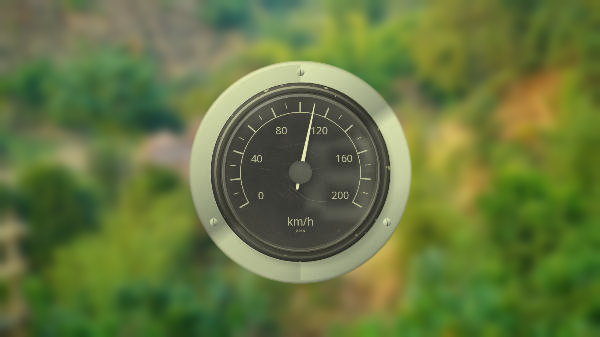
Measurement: 110 km/h
